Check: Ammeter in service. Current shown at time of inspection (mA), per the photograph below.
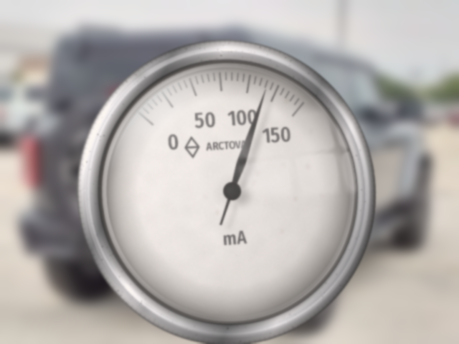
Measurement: 115 mA
